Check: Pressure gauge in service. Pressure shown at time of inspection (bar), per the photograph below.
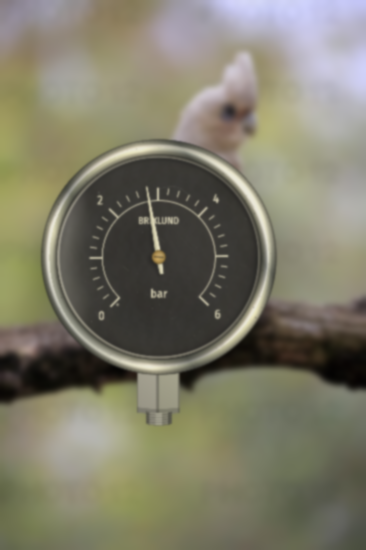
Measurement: 2.8 bar
